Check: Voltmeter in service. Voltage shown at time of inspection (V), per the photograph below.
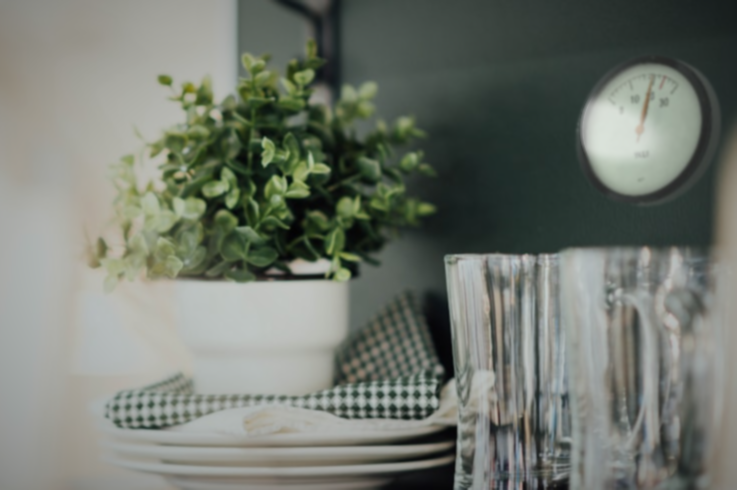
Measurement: 20 V
